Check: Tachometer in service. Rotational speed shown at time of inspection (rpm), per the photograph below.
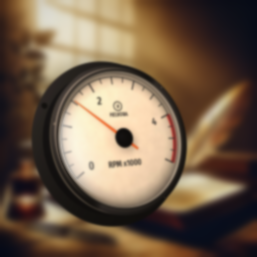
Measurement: 1500 rpm
